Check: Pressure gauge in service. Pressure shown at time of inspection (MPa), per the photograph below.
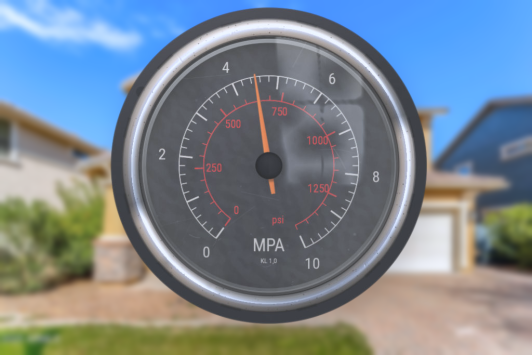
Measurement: 4.5 MPa
